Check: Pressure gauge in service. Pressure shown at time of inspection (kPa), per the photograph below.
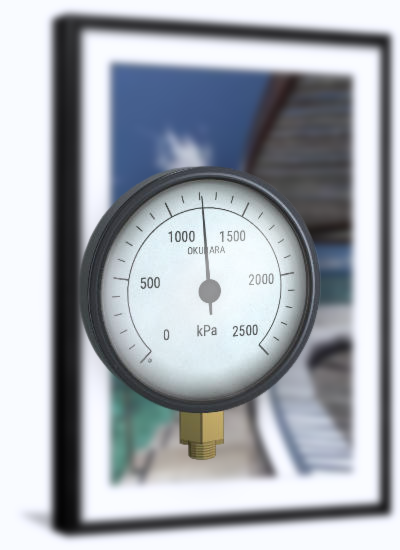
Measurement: 1200 kPa
